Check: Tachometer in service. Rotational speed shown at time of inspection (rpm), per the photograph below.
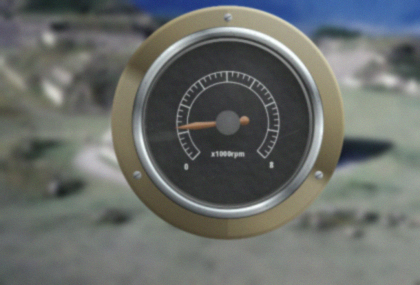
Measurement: 1200 rpm
